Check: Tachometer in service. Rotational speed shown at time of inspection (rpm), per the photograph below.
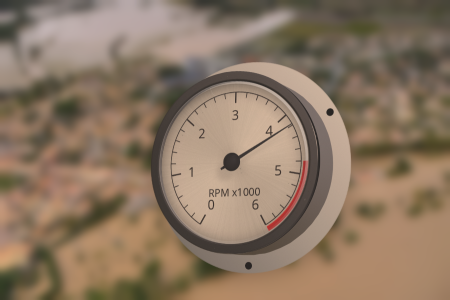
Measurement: 4200 rpm
